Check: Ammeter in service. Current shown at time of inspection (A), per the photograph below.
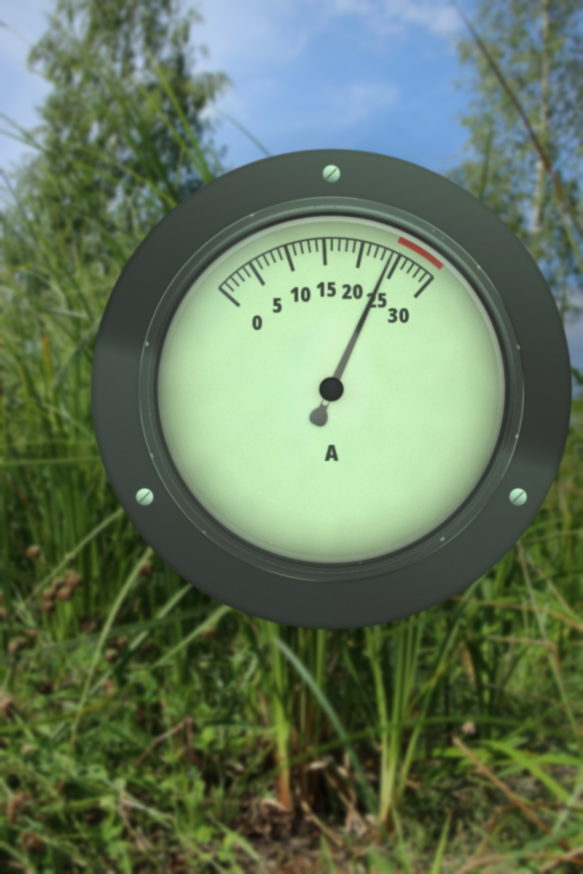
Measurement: 24 A
